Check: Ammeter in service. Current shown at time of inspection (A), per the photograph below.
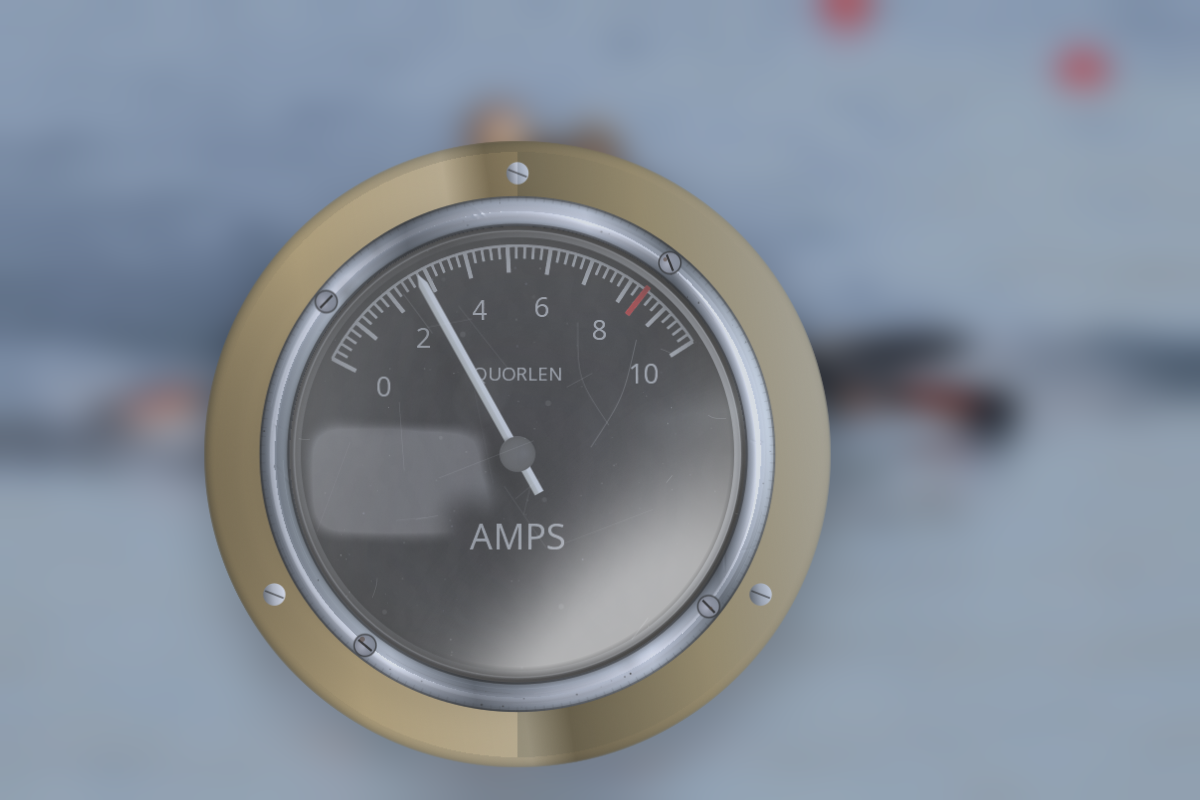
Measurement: 2.8 A
